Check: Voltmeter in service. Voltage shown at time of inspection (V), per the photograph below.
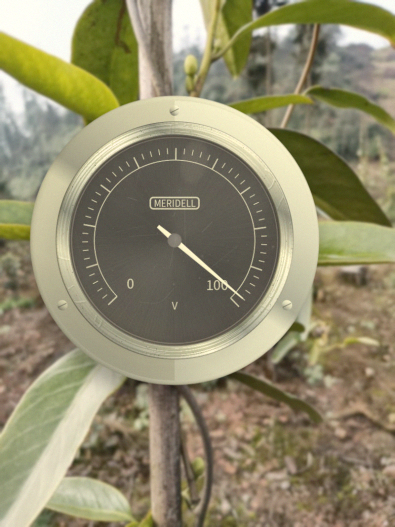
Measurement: 98 V
